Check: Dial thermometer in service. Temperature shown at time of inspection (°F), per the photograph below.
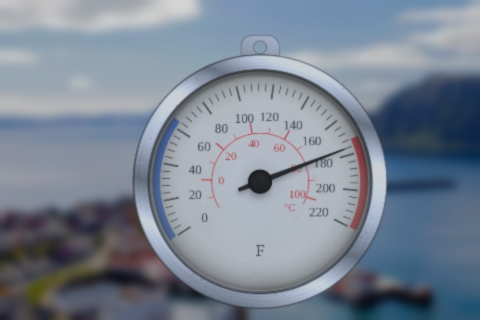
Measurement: 176 °F
